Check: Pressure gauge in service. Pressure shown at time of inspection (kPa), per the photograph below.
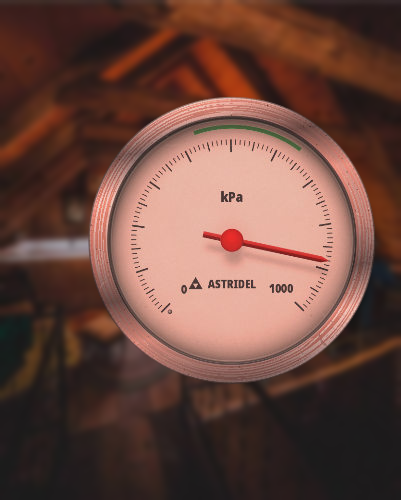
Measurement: 880 kPa
